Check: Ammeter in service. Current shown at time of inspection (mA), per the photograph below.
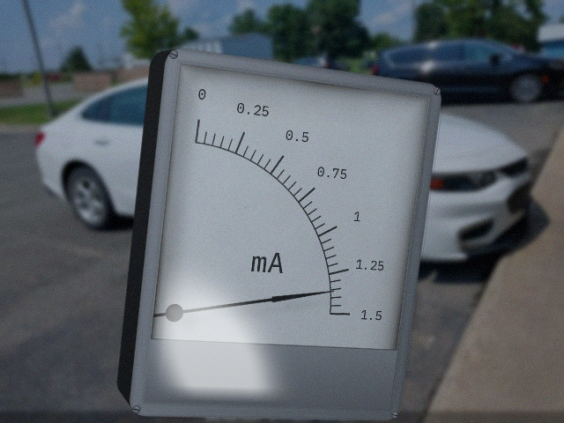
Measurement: 1.35 mA
